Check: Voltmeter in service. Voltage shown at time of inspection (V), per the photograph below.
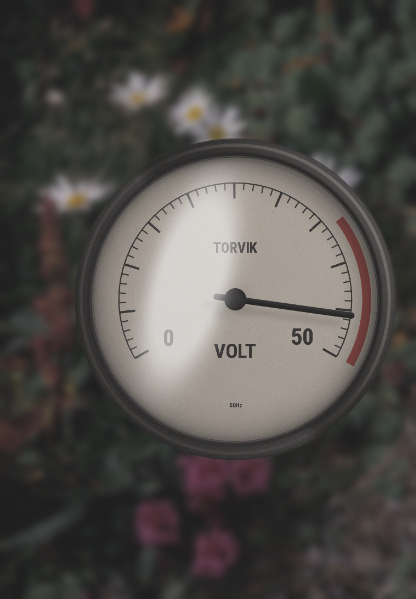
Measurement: 45.5 V
